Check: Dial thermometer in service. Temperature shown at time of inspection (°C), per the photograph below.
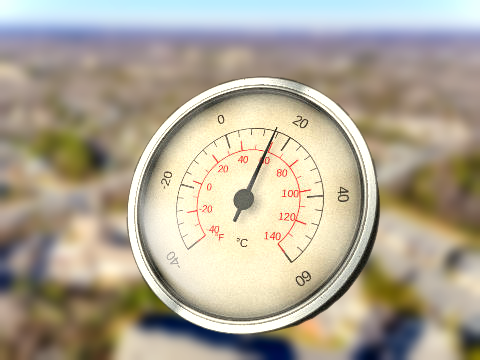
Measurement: 16 °C
